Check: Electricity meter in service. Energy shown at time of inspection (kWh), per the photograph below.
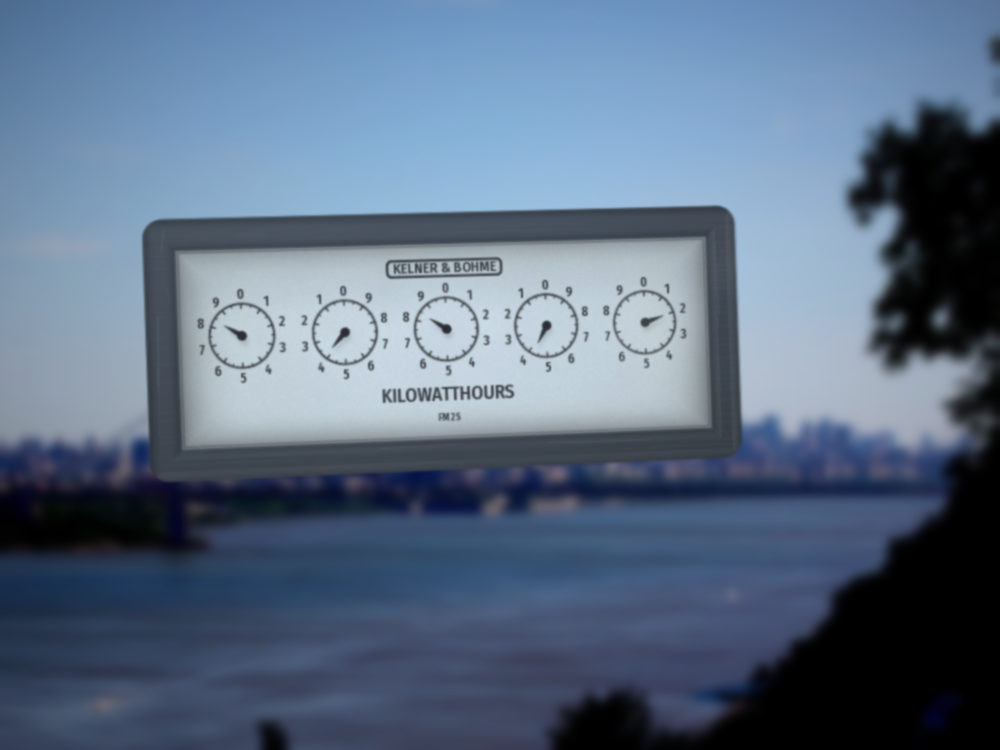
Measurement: 83842 kWh
